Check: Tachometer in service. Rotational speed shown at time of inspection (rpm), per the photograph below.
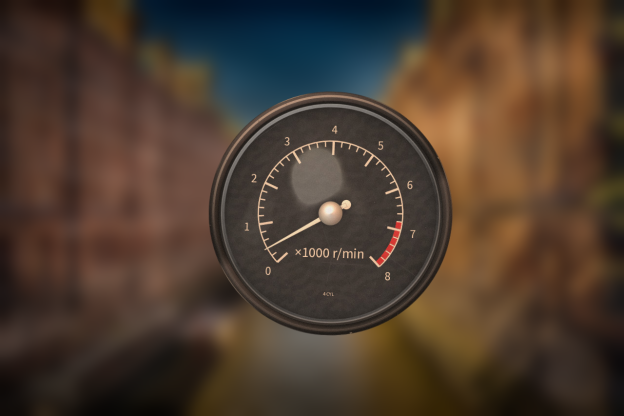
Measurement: 400 rpm
